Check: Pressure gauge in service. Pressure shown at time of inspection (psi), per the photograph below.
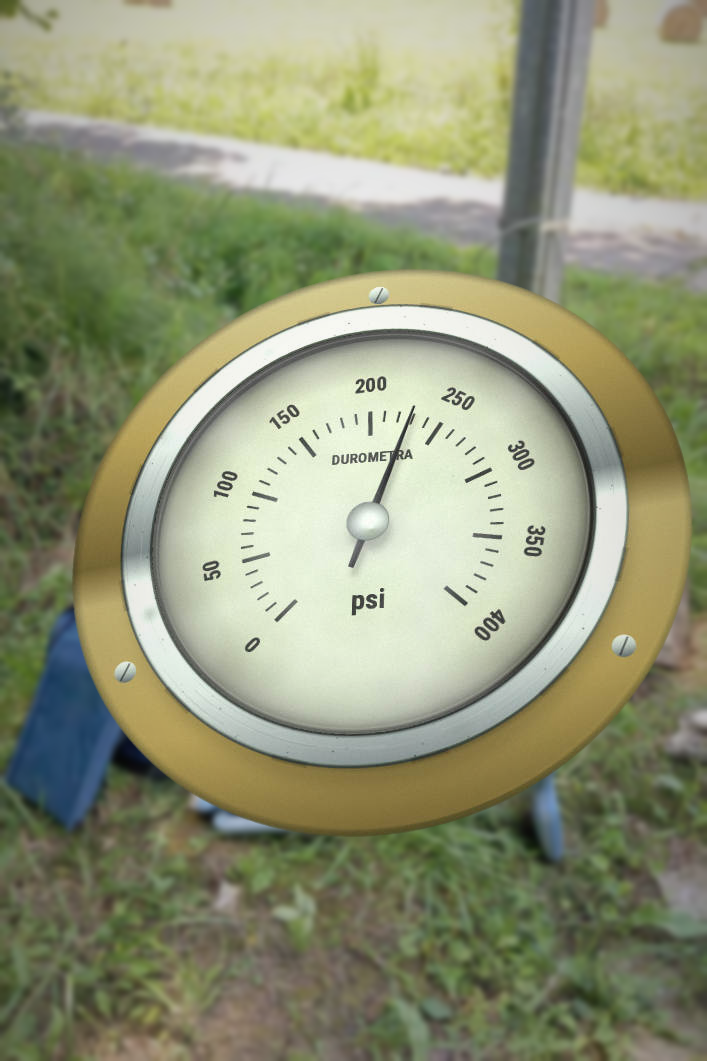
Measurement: 230 psi
